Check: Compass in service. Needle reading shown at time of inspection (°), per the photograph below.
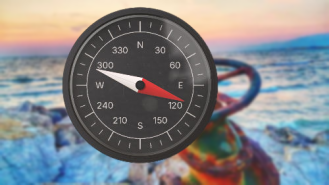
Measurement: 110 °
